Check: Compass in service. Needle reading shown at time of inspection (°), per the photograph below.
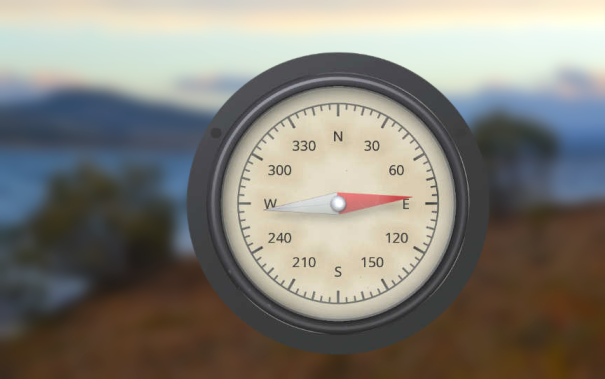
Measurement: 85 °
